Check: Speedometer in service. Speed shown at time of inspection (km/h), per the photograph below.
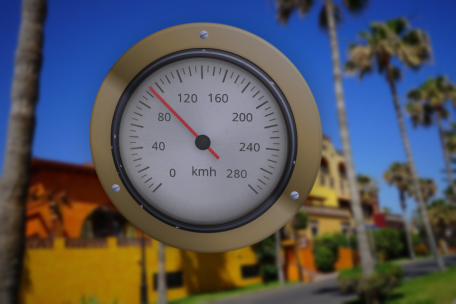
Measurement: 95 km/h
